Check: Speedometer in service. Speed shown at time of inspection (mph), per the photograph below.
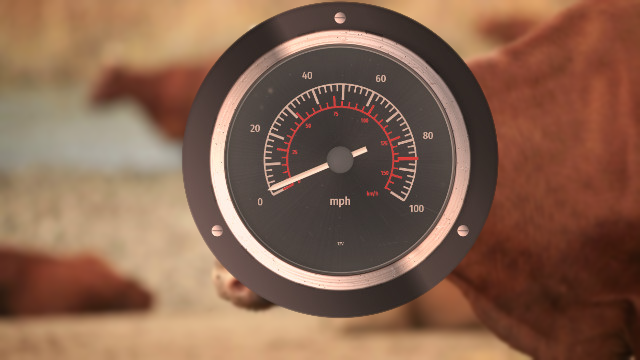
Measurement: 2 mph
